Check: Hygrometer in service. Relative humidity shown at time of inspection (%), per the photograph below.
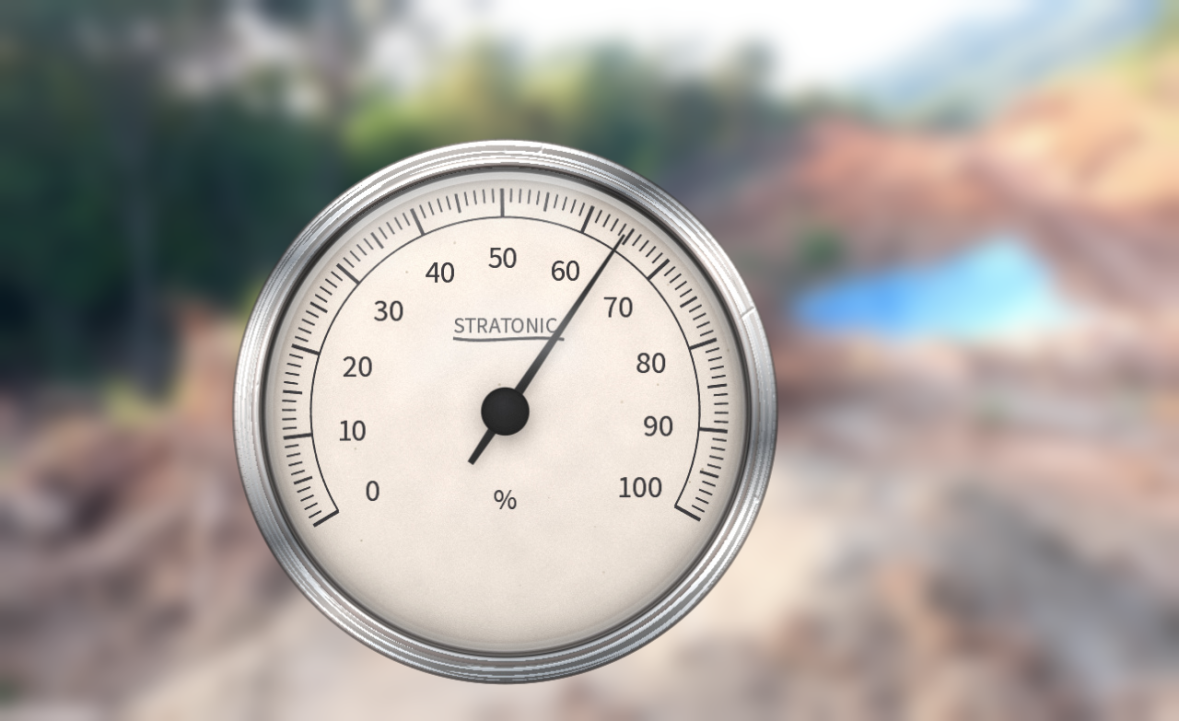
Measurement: 64.5 %
